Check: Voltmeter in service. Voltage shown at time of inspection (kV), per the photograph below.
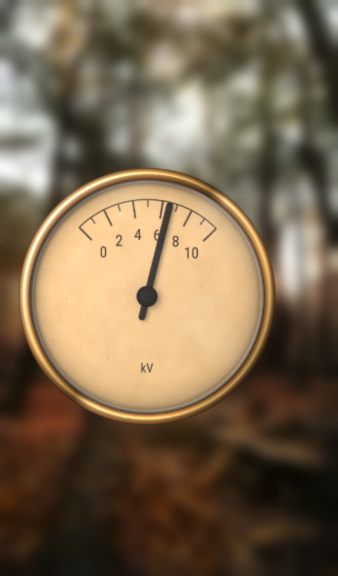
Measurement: 6.5 kV
